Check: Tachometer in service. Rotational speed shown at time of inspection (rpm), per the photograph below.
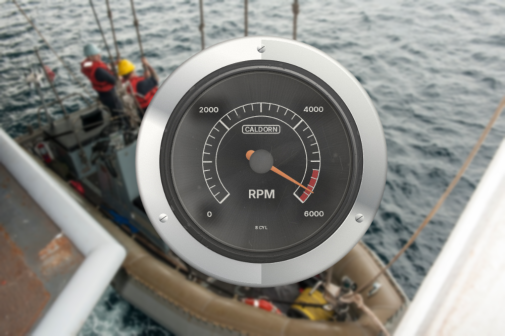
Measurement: 5700 rpm
